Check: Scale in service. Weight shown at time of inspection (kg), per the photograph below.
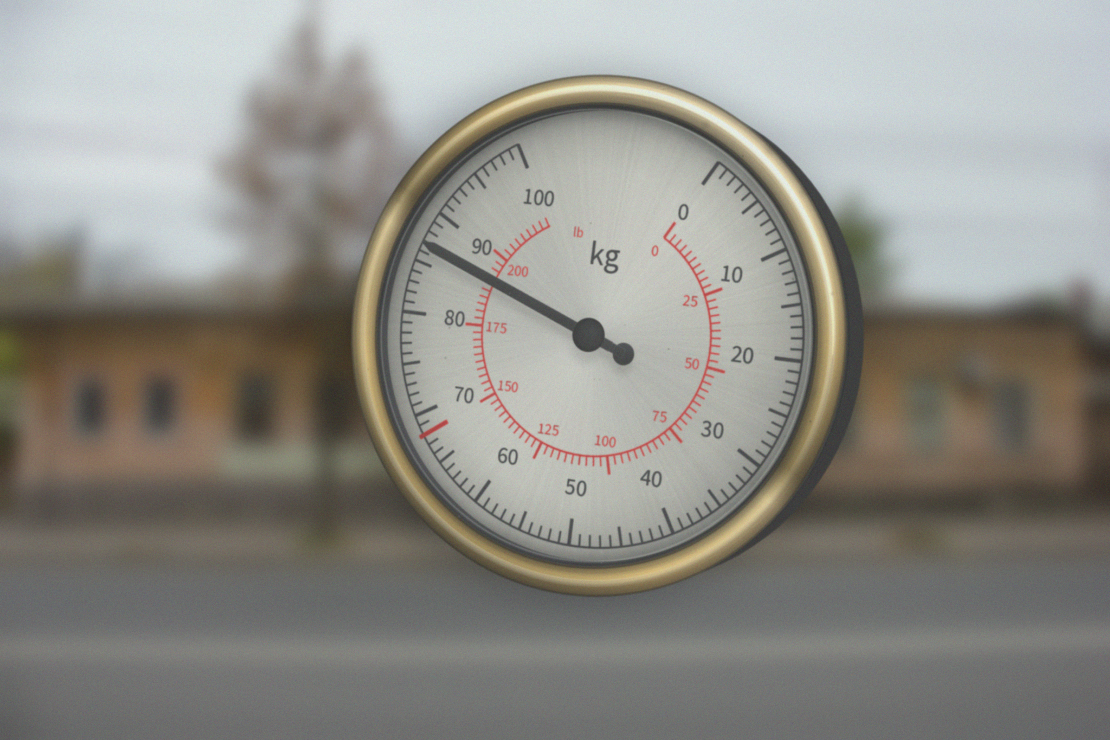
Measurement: 87 kg
